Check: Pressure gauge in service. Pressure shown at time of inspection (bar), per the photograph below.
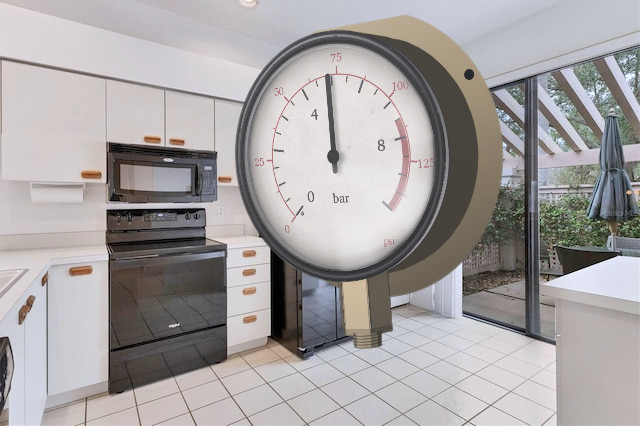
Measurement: 5 bar
